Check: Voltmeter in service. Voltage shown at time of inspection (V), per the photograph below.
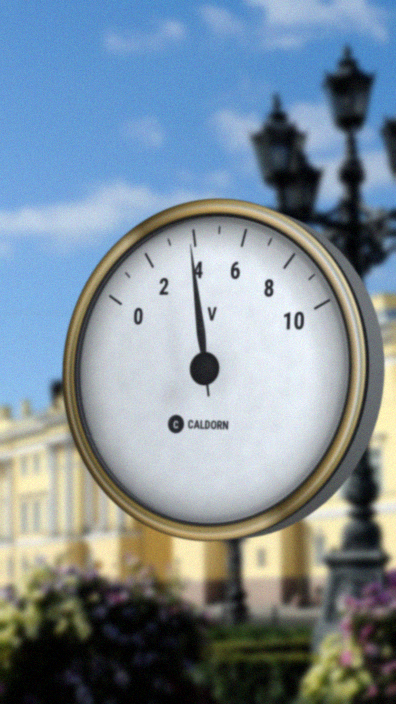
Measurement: 4 V
